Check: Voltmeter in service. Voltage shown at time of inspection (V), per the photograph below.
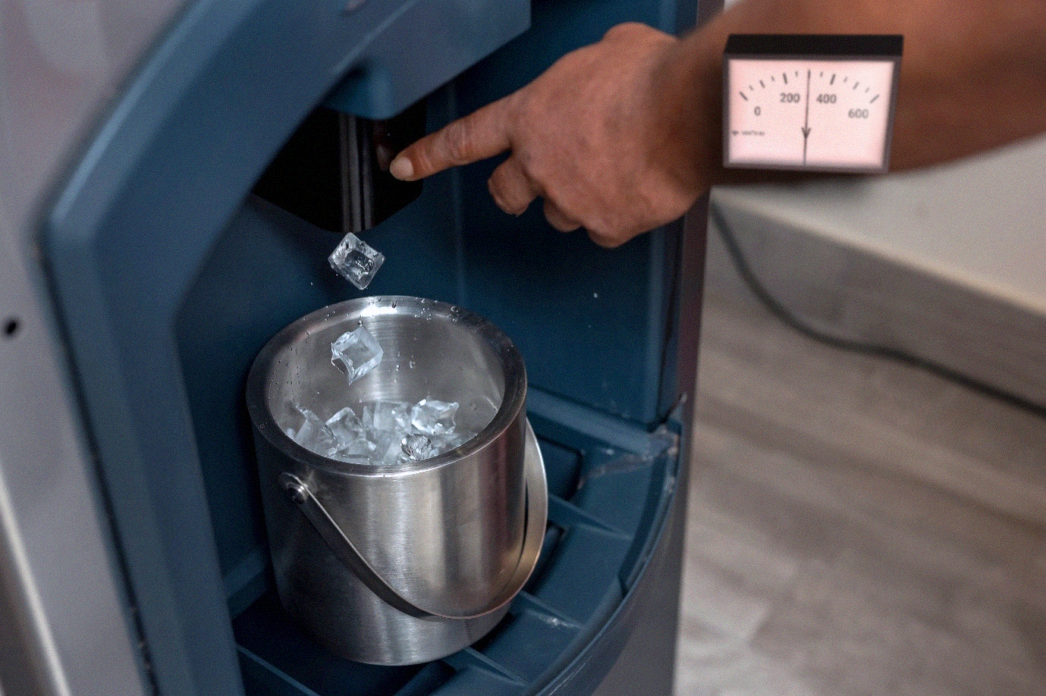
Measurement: 300 V
